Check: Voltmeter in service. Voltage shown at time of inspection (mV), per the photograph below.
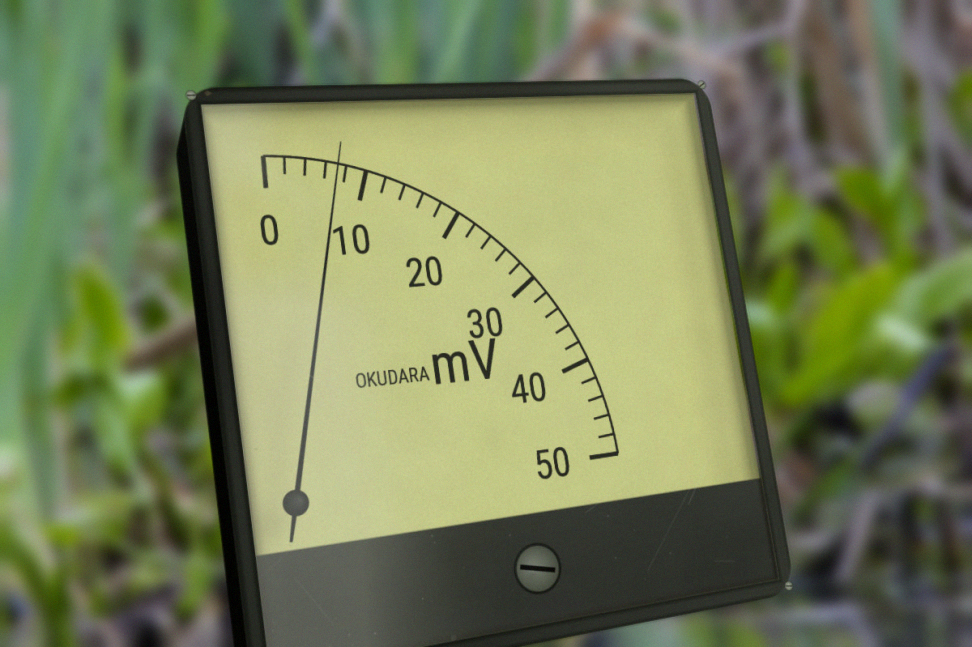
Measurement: 7 mV
